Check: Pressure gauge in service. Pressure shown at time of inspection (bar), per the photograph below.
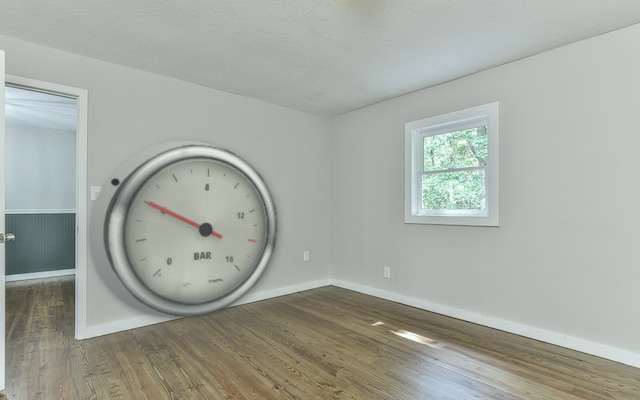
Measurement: 4 bar
